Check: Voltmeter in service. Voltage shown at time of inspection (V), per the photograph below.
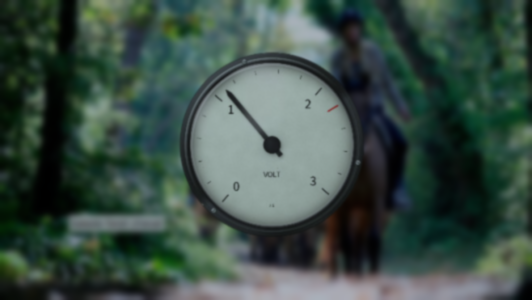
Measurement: 1.1 V
